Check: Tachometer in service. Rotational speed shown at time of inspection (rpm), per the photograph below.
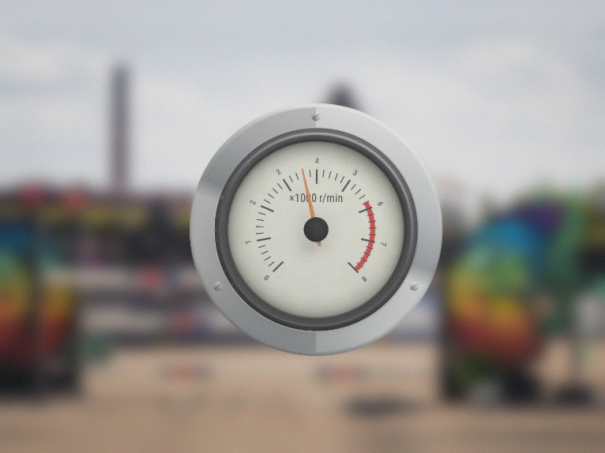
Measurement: 3600 rpm
